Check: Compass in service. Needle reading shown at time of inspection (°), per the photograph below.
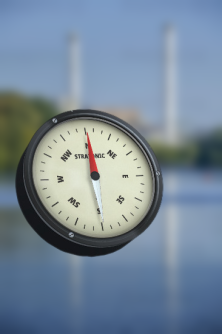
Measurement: 0 °
